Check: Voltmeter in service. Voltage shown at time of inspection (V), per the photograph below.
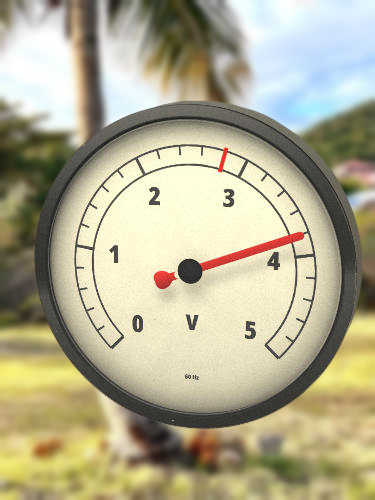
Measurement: 3.8 V
